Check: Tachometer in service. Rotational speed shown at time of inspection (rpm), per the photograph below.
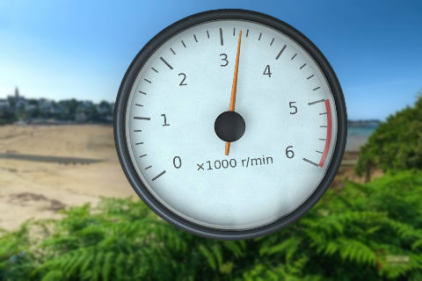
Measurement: 3300 rpm
